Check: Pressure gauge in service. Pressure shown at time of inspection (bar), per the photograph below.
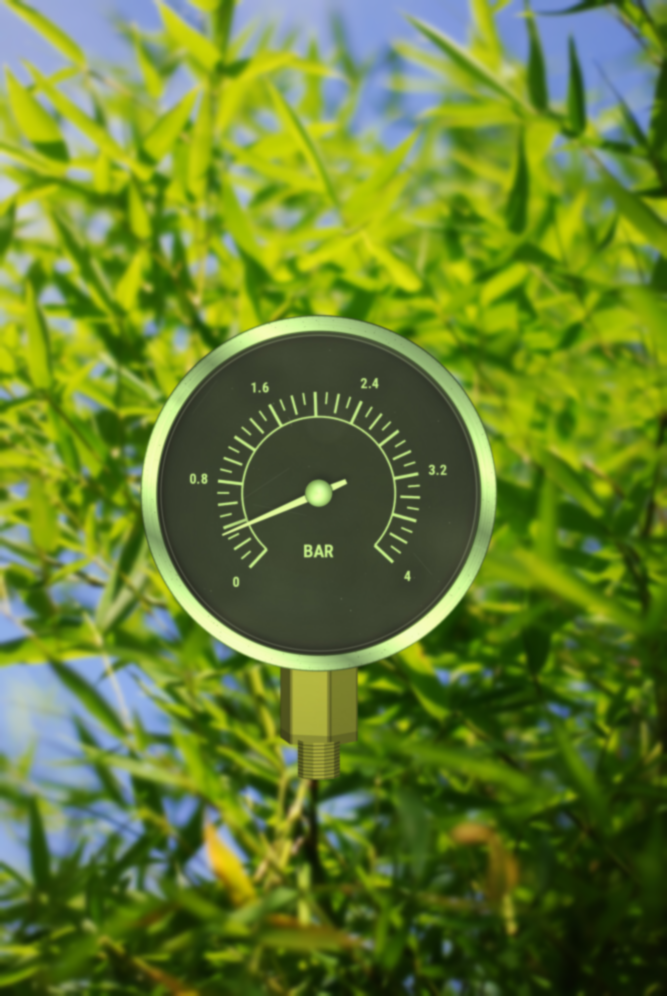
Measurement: 0.35 bar
